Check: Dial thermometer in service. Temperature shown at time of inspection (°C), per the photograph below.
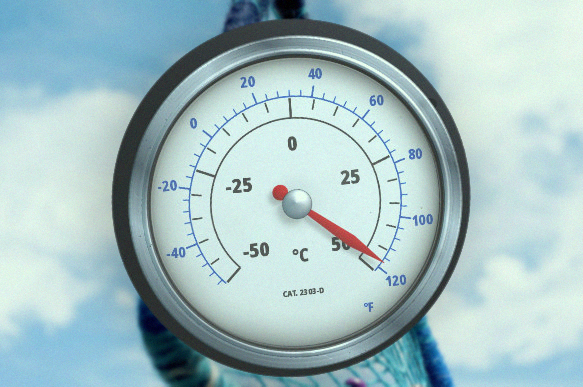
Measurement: 47.5 °C
